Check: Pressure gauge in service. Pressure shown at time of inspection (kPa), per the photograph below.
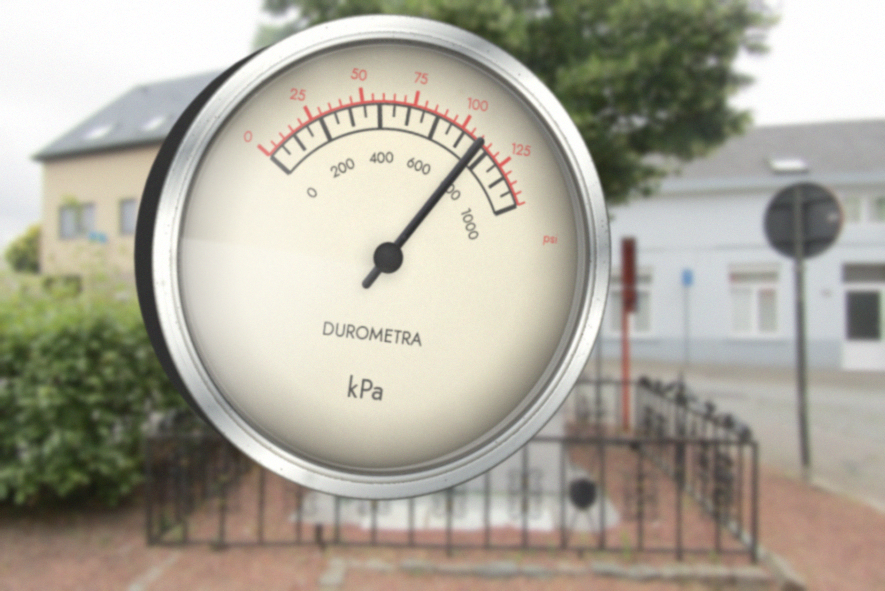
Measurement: 750 kPa
